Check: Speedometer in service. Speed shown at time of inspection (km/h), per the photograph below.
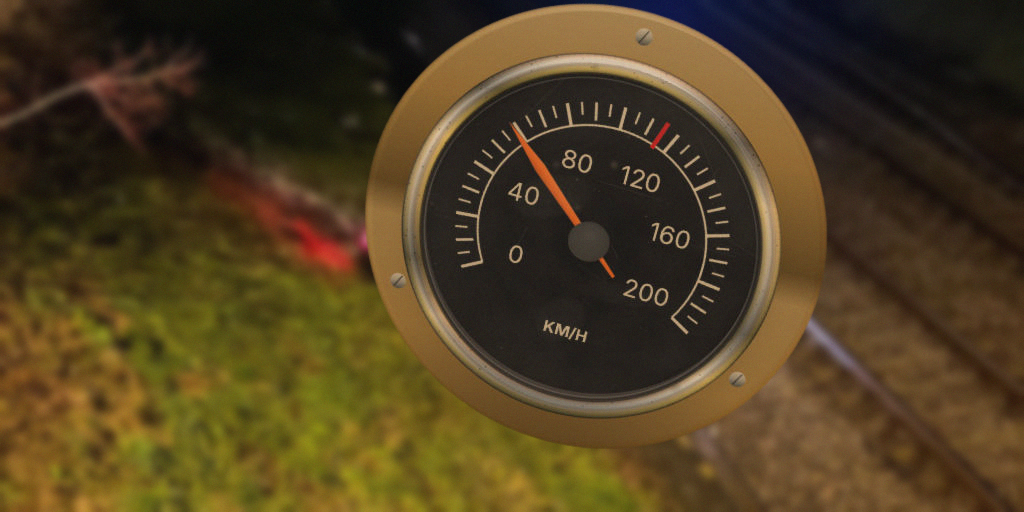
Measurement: 60 km/h
